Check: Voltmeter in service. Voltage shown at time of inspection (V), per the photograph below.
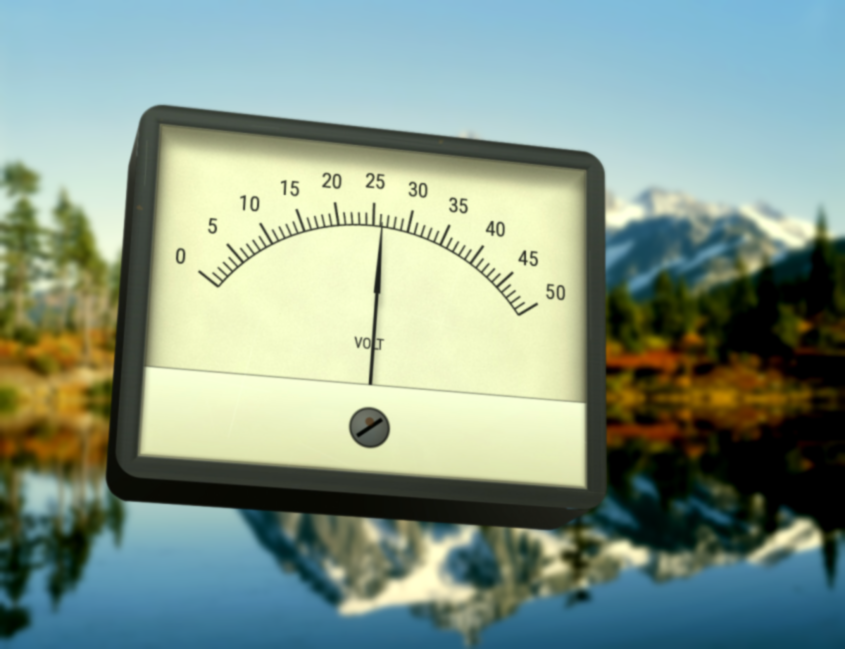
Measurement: 26 V
